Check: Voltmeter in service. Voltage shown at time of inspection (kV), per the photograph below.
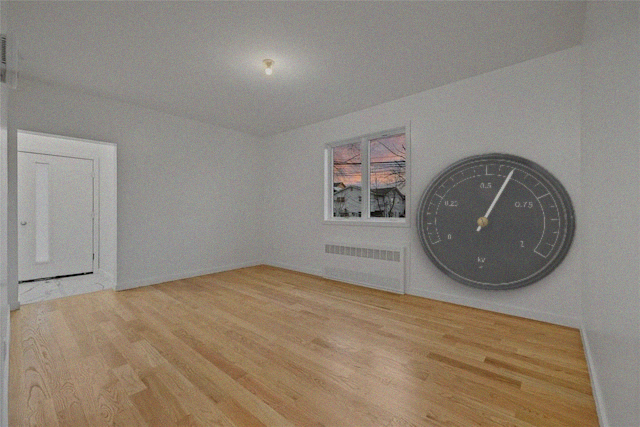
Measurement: 0.6 kV
